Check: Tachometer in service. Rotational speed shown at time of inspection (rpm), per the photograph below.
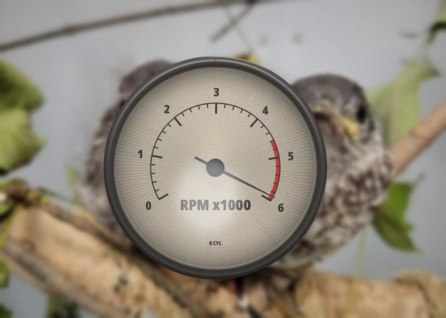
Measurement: 5900 rpm
